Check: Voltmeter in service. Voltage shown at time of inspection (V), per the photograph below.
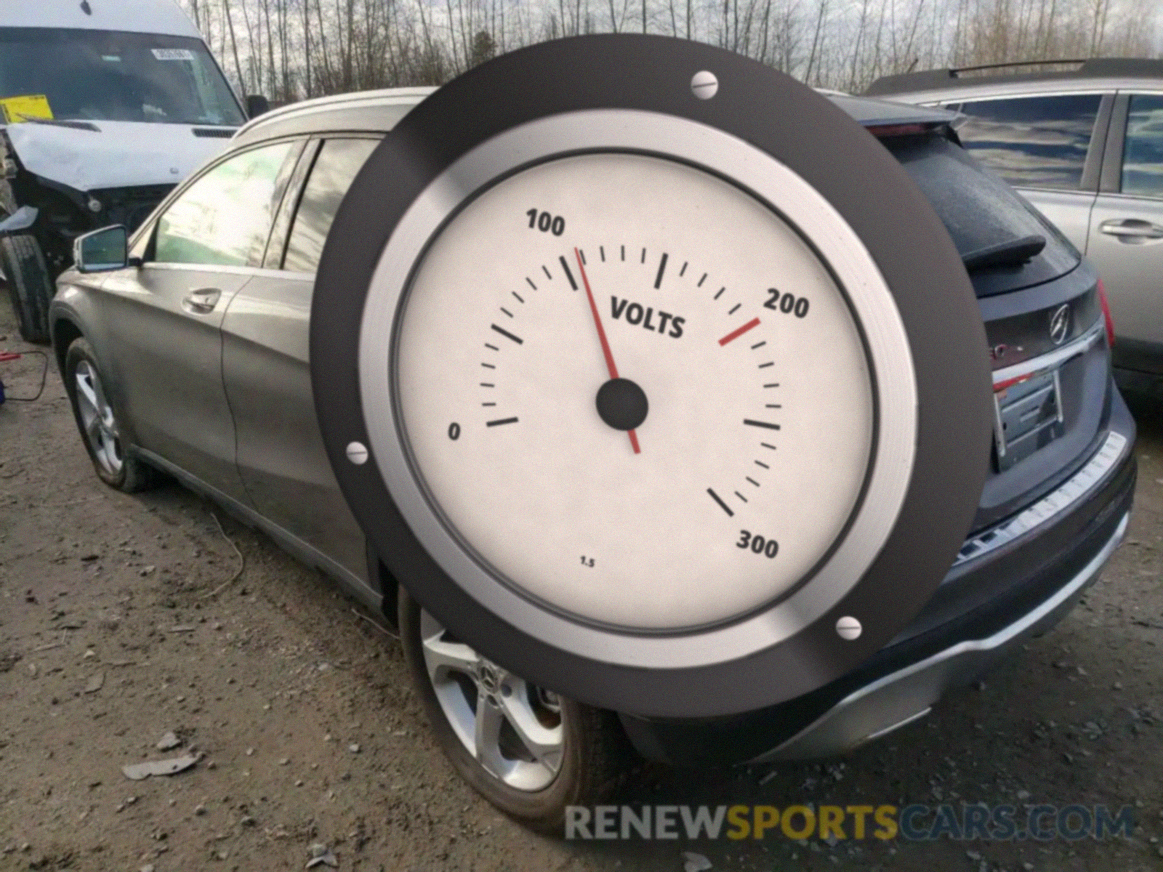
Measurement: 110 V
